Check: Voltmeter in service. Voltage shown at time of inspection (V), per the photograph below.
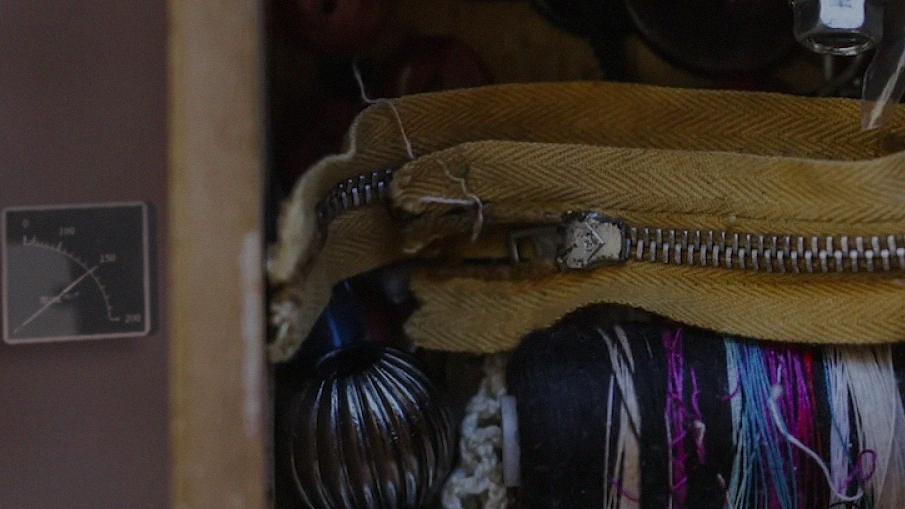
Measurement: 150 V
